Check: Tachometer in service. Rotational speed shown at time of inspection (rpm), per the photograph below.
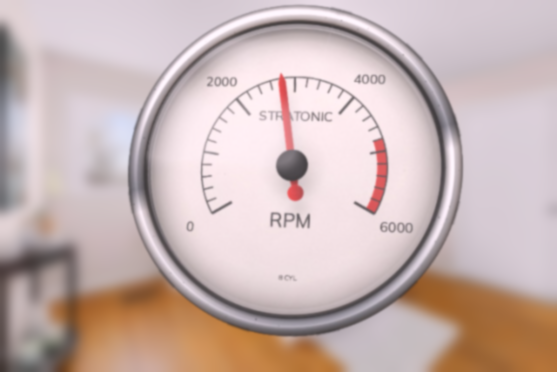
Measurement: 2800 rpm
